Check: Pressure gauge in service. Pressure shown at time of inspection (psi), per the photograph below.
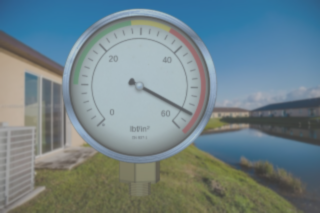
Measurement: 56 psi
